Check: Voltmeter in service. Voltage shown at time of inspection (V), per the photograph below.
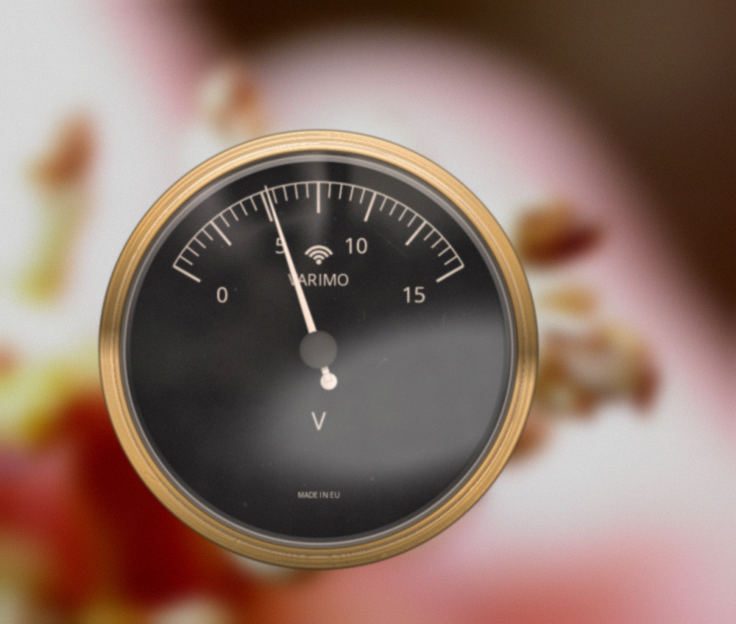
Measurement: 5.25 V
